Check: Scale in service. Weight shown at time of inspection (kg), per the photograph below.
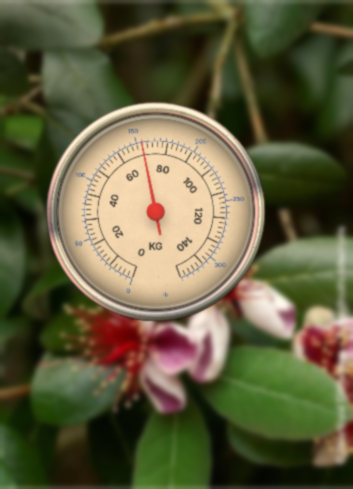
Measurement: 70 kg
